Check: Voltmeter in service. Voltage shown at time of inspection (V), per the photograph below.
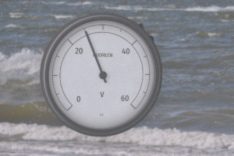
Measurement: 25 V
